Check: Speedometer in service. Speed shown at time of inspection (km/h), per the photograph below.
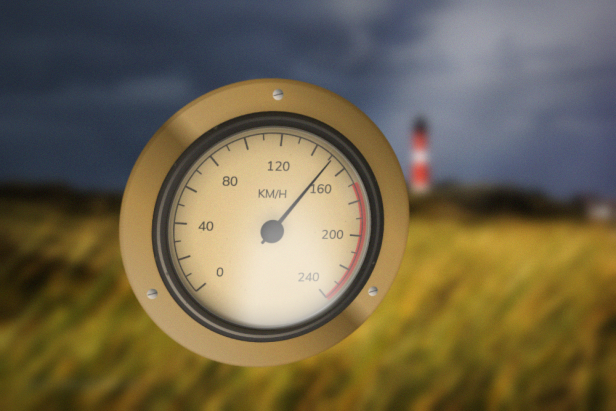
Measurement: 150 km/h
